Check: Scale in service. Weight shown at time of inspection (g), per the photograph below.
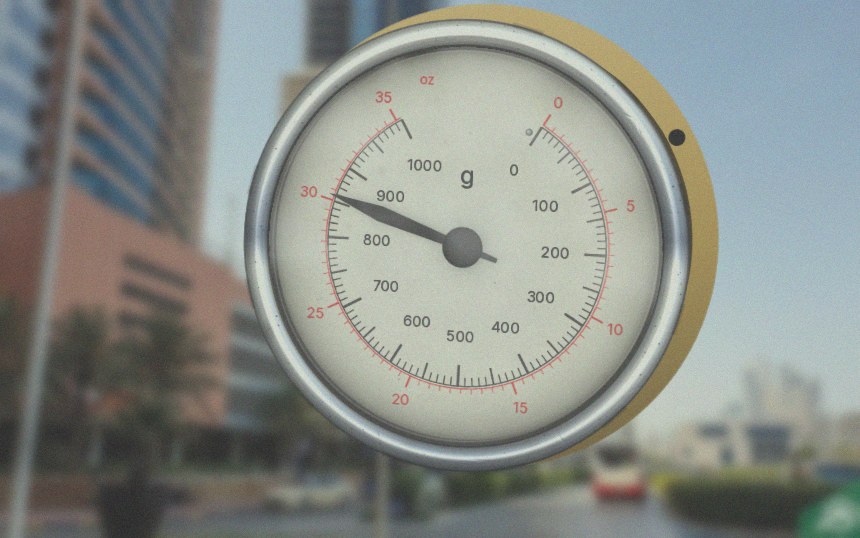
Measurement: 860 g
